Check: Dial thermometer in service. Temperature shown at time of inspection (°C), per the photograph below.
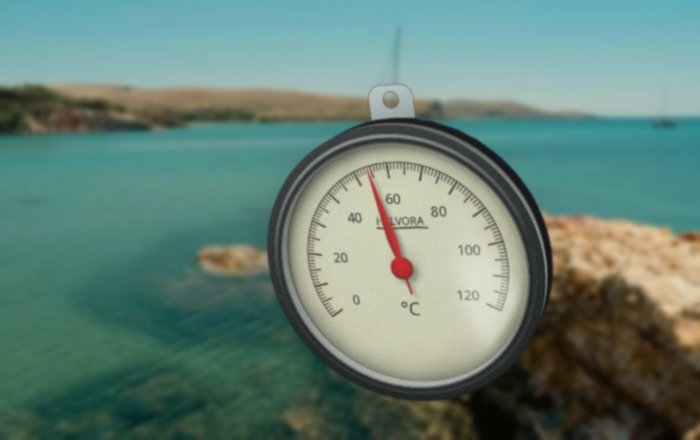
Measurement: 55 °C
